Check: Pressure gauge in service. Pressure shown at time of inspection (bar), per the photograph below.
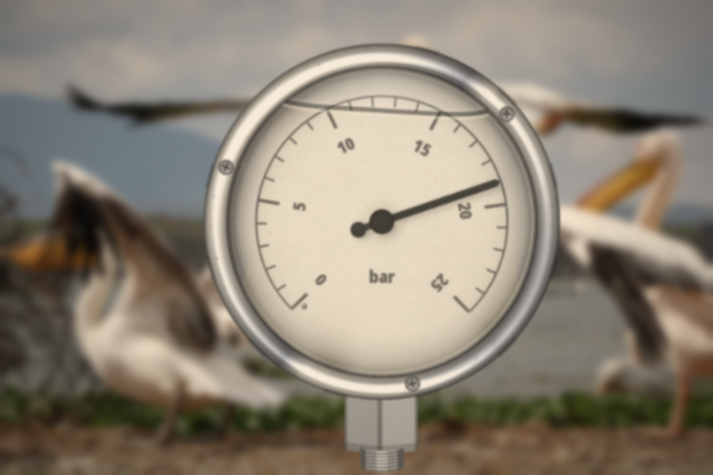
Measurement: 19 bar
